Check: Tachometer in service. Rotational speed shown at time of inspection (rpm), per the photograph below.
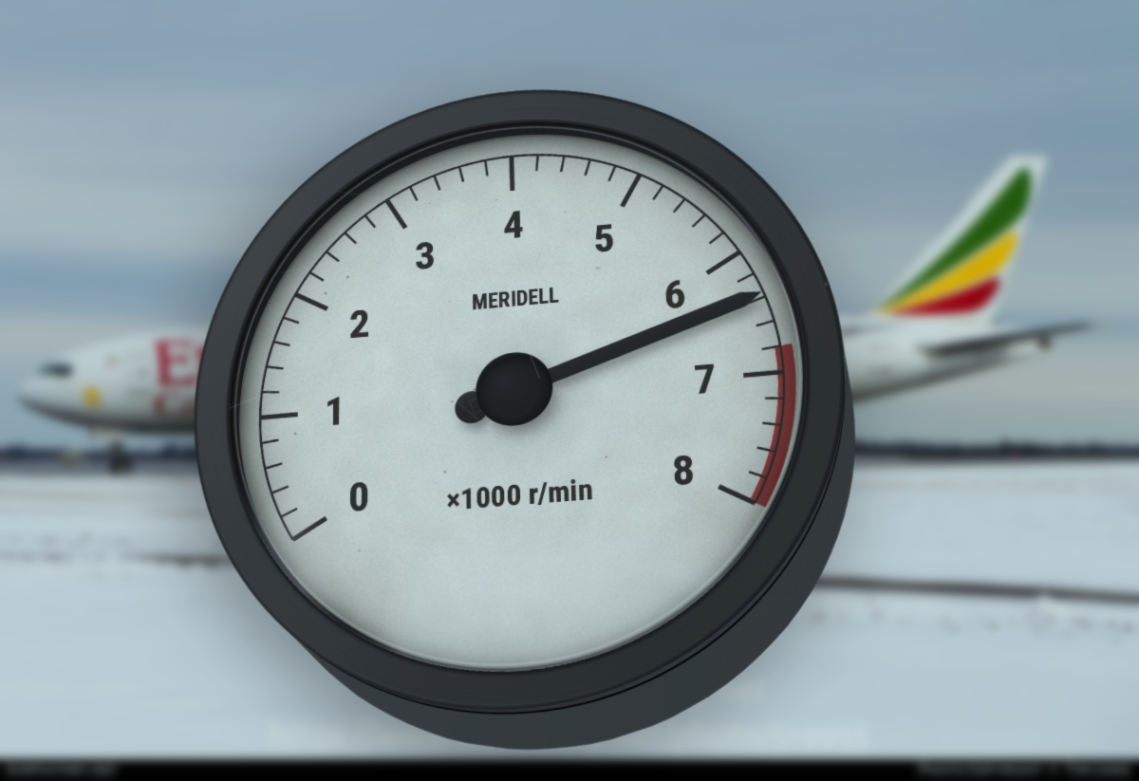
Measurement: 6400 rpm
